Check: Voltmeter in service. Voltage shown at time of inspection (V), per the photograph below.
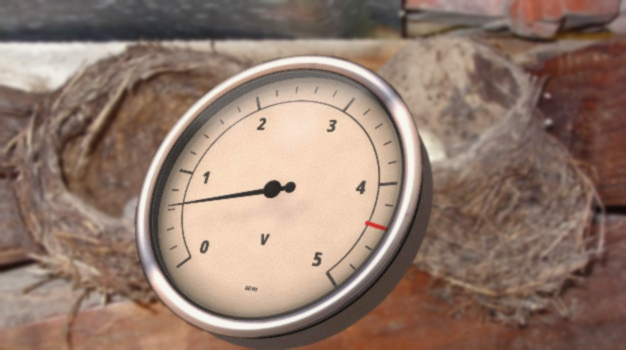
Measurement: 0.6 V
